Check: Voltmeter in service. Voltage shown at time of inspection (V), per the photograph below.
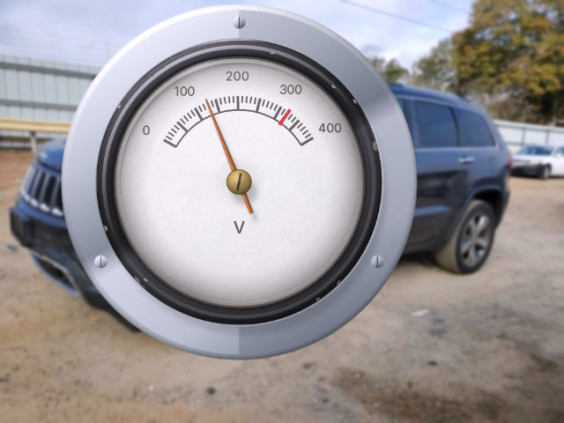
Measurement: 130 V
